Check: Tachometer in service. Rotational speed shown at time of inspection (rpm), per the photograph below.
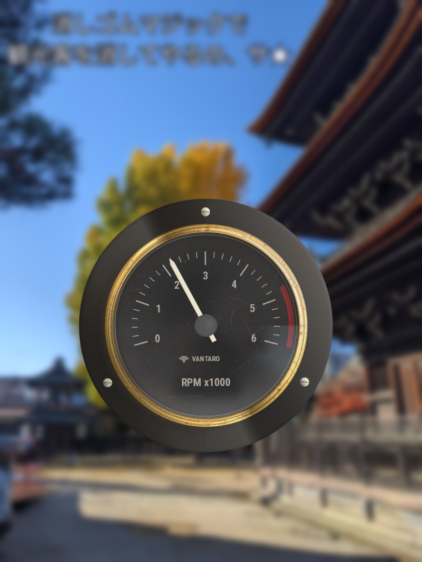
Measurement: 2200 rpm
